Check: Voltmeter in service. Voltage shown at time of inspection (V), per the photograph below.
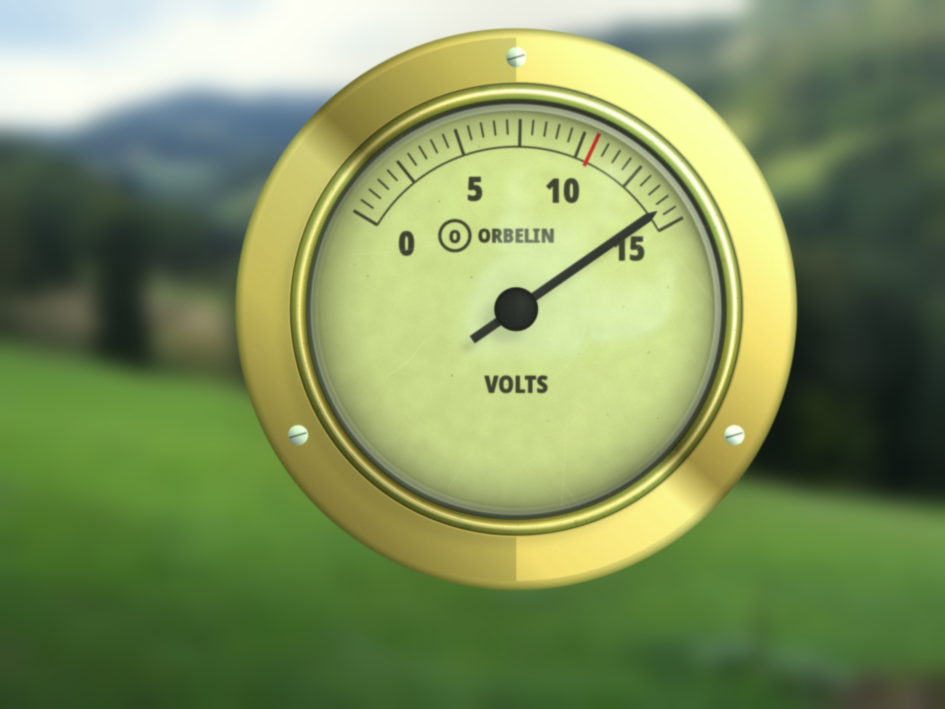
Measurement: 14.25 V
